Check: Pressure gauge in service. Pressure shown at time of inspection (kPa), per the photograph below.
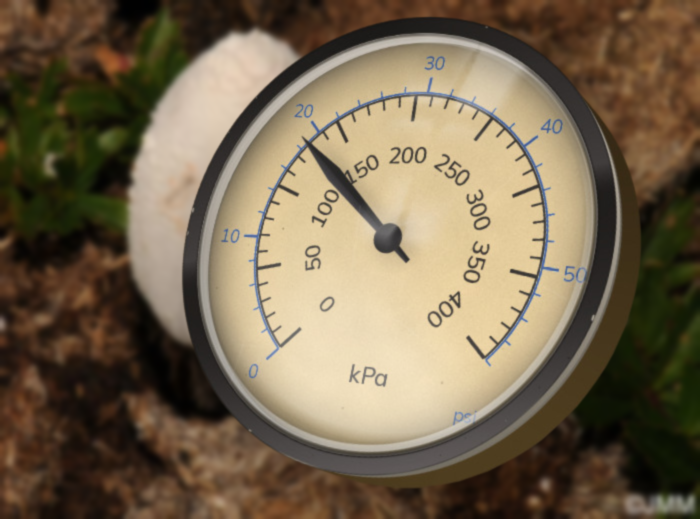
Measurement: 130 kPa
